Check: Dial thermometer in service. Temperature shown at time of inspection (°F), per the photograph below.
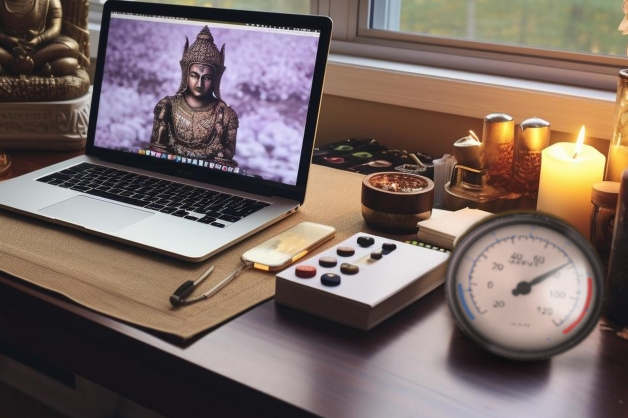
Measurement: 76 °F
